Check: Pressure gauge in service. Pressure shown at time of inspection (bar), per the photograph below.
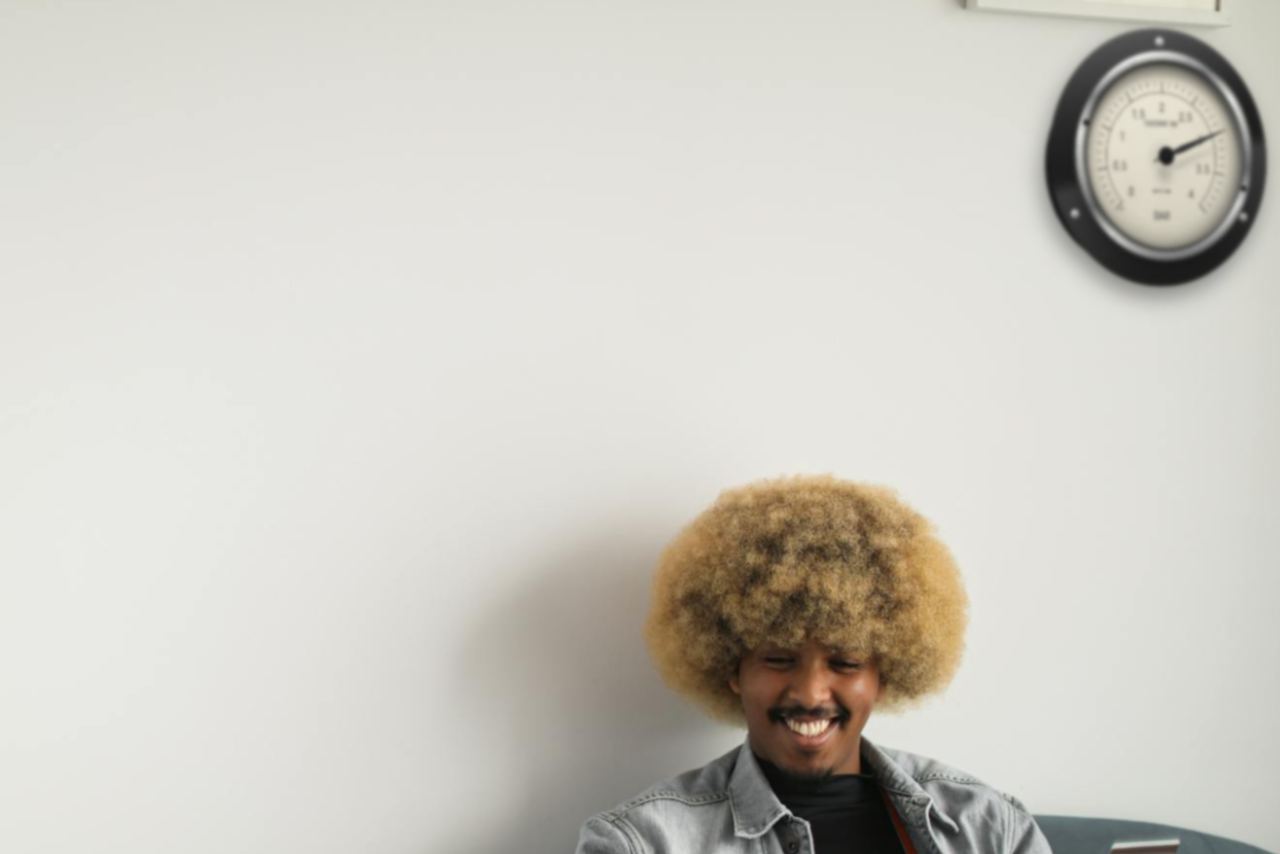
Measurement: 3 bar
